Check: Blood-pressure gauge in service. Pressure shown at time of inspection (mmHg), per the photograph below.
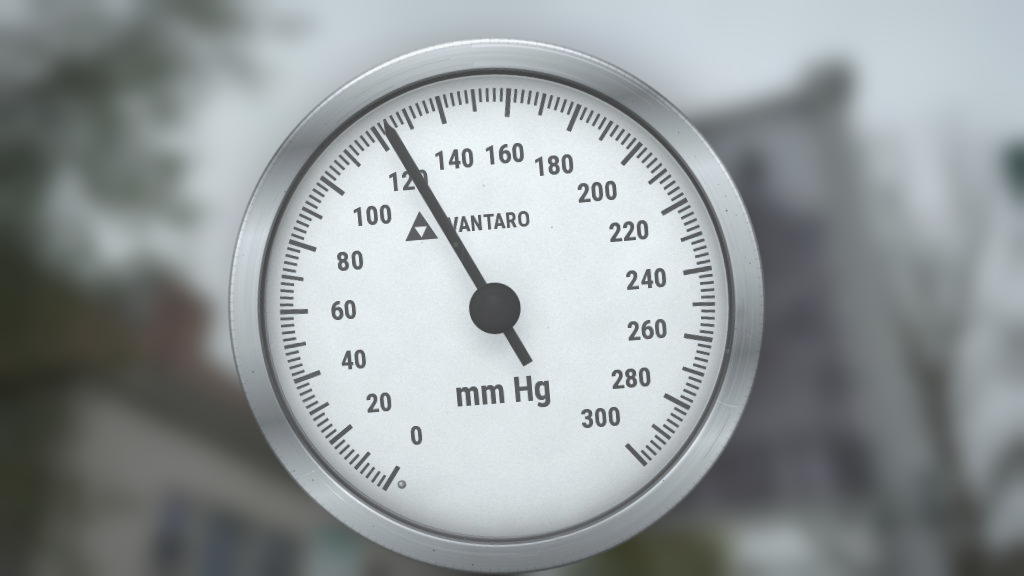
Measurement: 124 mmHg
